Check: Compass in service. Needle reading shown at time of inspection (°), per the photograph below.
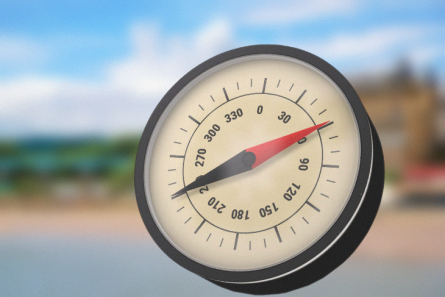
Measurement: 60 °
